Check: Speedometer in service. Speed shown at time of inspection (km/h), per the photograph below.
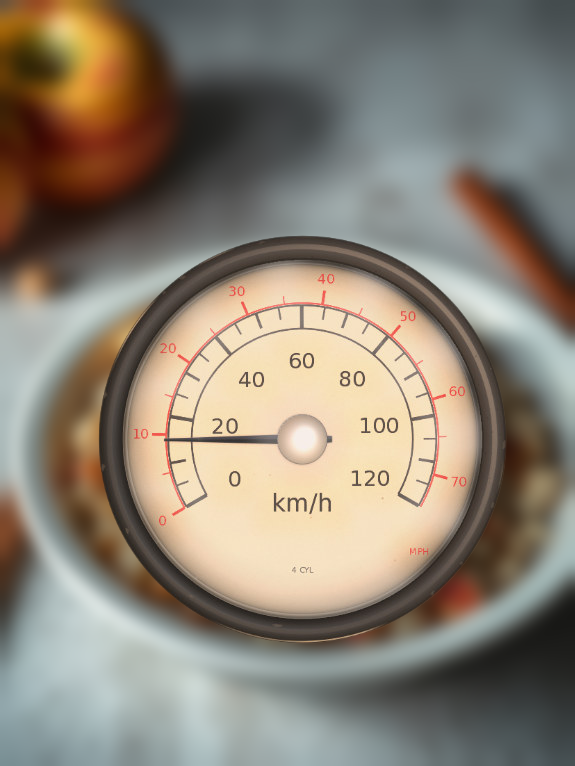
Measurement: 15 km/h
